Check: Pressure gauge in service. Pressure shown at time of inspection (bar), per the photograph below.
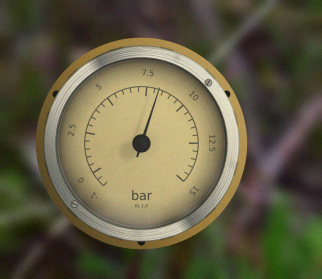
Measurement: 8.25 bar
